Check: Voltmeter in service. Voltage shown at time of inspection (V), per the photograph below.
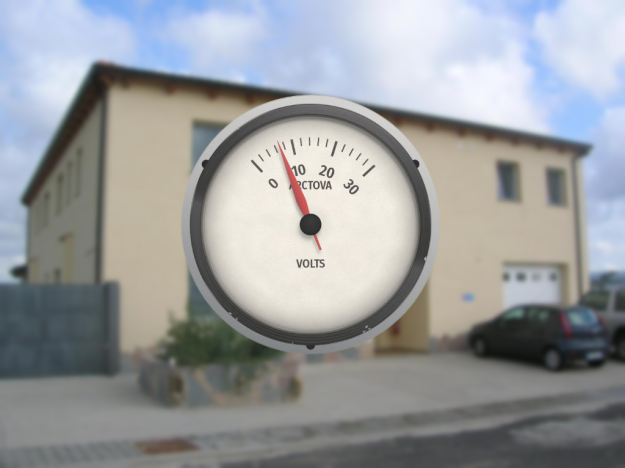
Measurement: 7 V
